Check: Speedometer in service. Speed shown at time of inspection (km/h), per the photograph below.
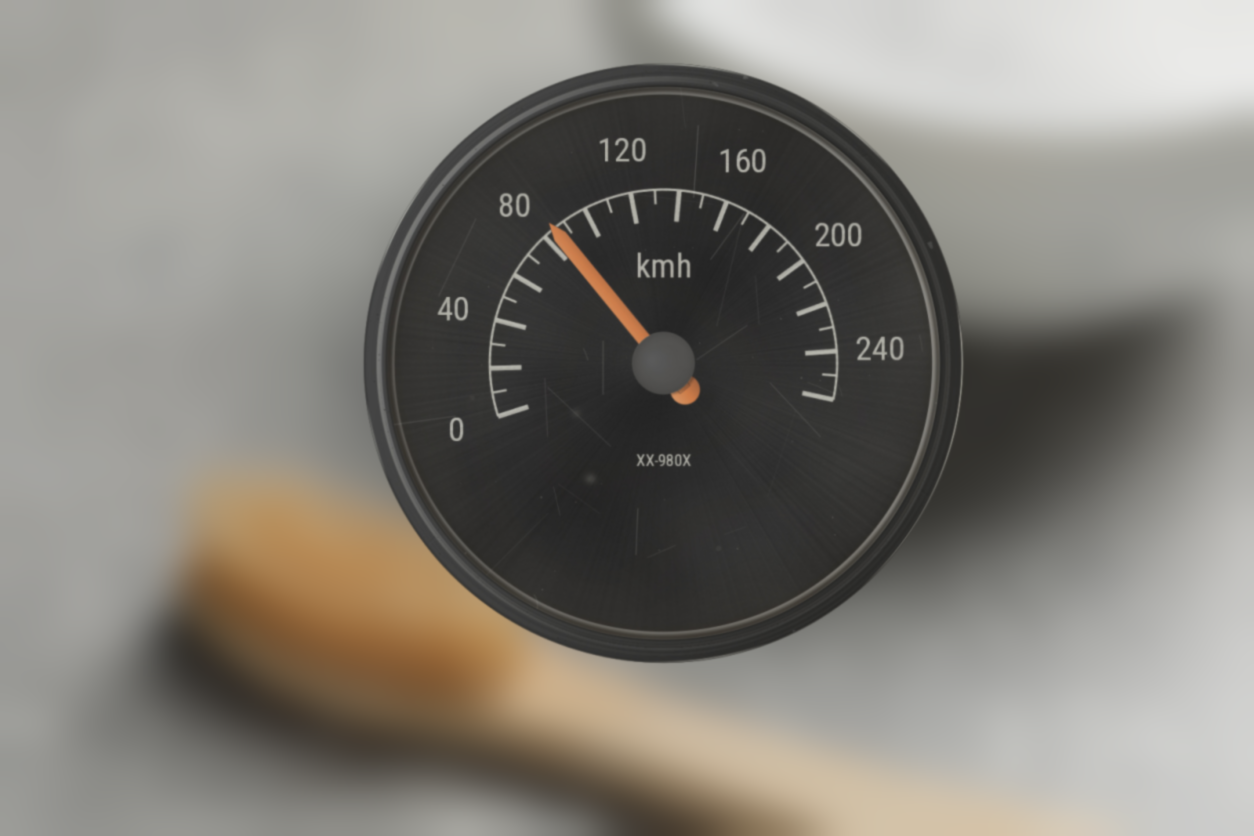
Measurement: 85 km/h
